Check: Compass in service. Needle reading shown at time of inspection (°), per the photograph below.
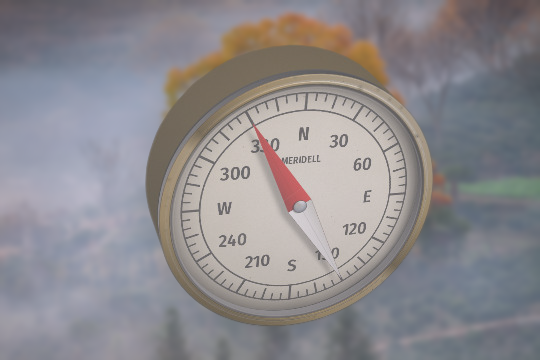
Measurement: 330 °
